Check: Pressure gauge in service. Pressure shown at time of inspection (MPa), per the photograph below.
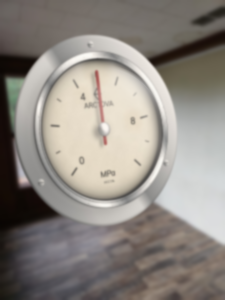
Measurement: 5 MPa
